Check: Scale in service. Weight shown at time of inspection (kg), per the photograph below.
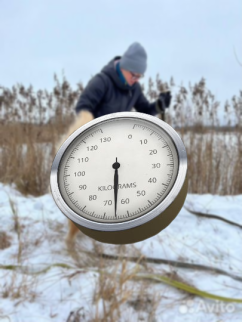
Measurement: 65 kg
